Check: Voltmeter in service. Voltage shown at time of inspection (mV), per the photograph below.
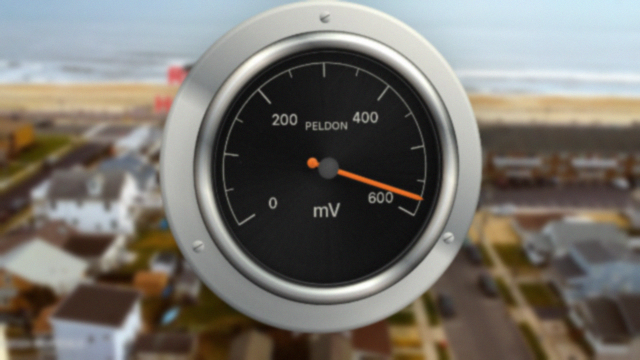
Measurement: 575 mV
